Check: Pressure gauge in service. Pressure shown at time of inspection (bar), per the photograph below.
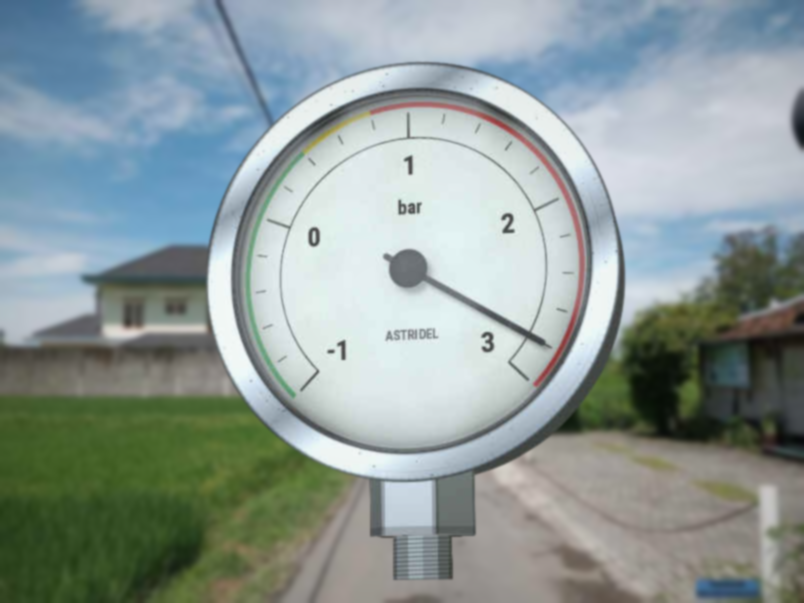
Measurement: 2.8 bar
